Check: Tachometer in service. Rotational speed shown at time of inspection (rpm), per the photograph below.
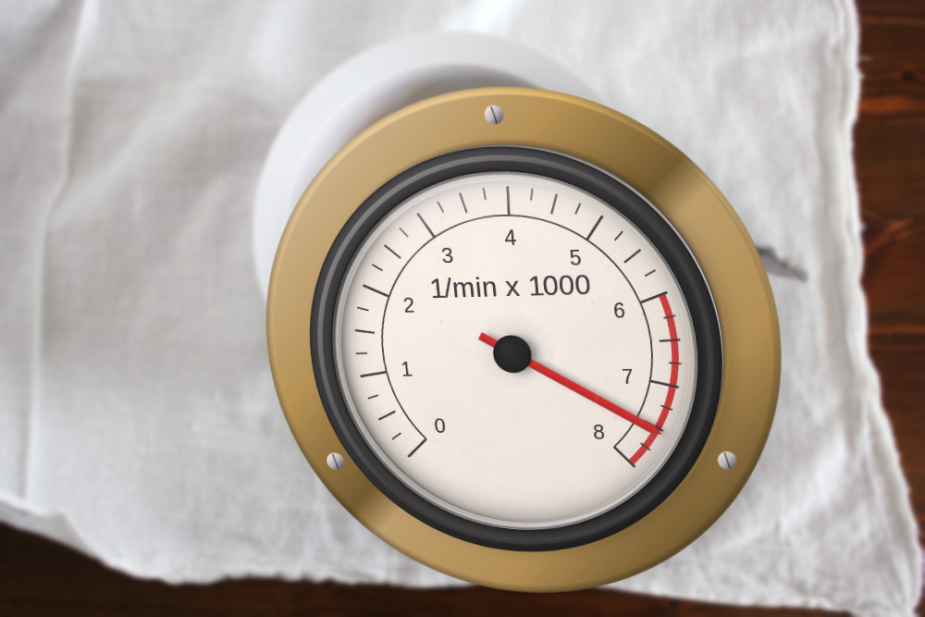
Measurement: 7500 rpm
